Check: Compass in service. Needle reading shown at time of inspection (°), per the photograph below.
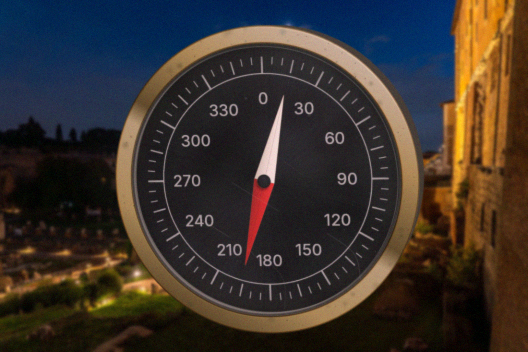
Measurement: 195 °
